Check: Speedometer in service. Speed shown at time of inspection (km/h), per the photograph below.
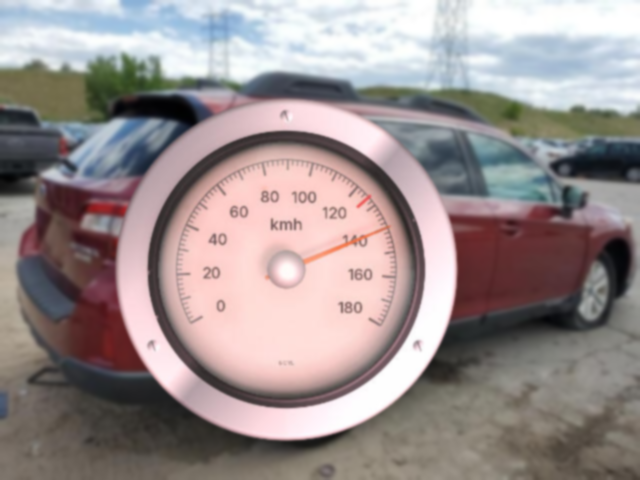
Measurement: 140 km/h
